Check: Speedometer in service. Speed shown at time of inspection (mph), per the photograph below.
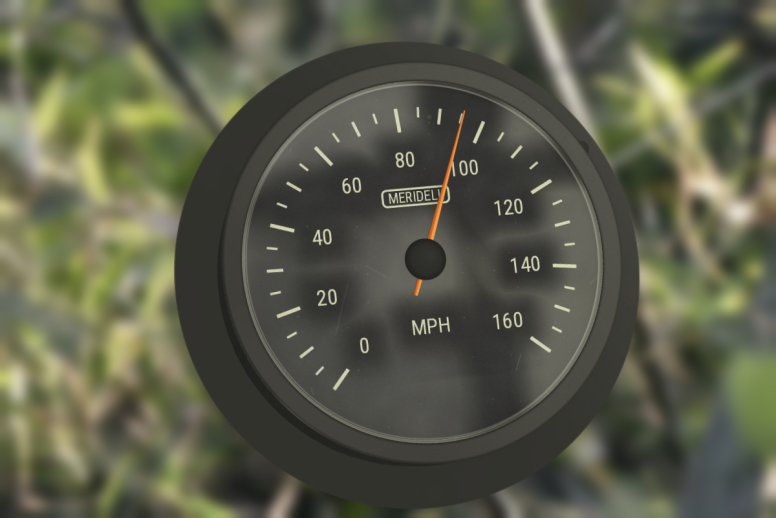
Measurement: 95 mph
